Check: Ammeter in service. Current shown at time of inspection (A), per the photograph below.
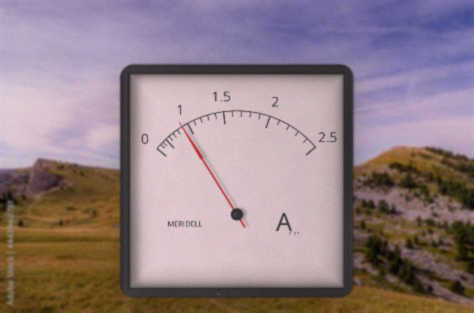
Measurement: 0.9 A
